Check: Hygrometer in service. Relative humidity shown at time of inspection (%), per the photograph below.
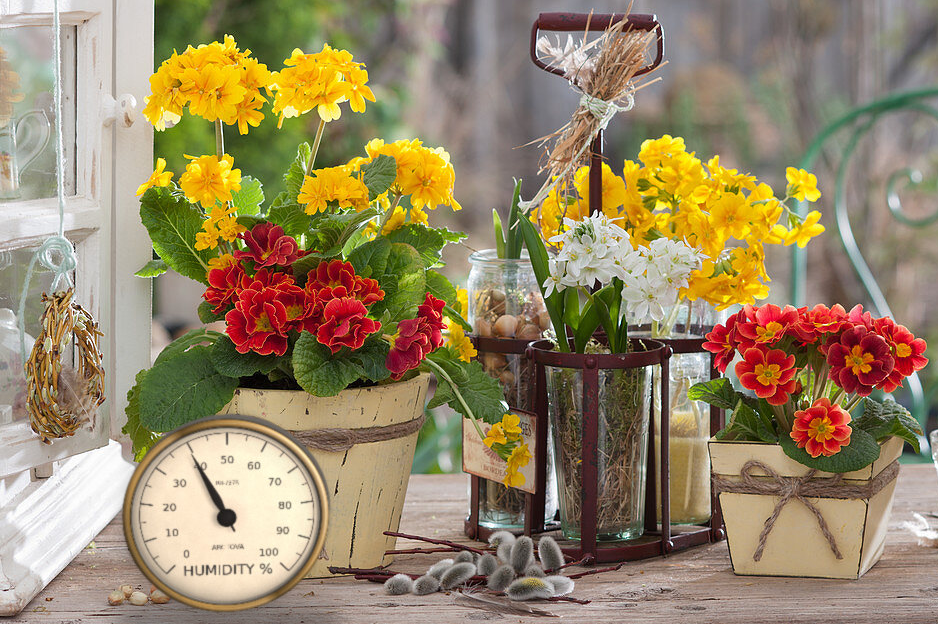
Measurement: 40 %
